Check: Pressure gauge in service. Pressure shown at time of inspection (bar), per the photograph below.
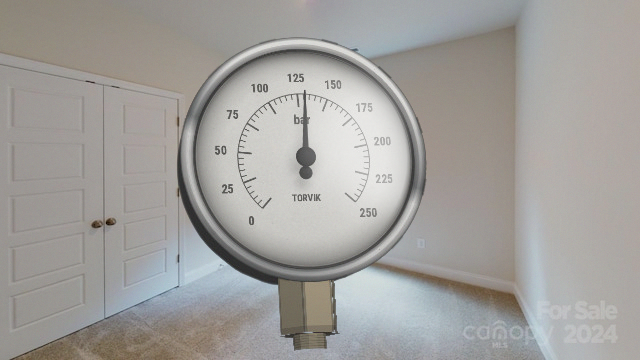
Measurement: 130 bar
